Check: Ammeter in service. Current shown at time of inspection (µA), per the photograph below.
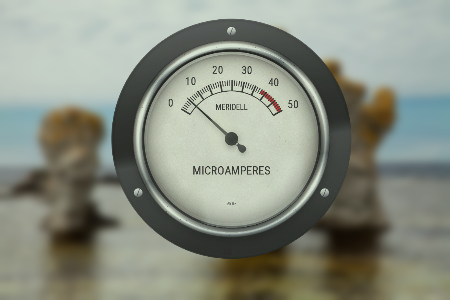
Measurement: 5 µA
